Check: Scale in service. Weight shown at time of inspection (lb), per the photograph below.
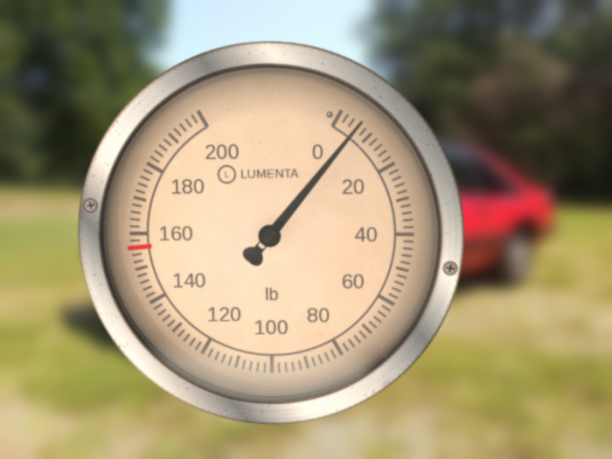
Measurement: 6 lb
